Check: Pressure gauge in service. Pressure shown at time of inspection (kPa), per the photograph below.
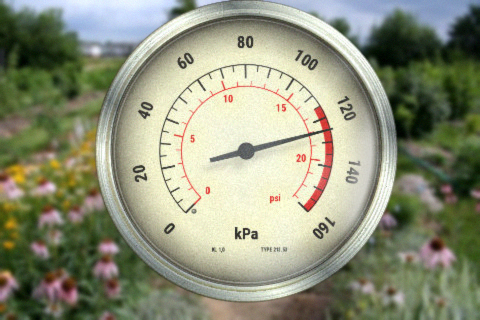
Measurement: 125 kPa
